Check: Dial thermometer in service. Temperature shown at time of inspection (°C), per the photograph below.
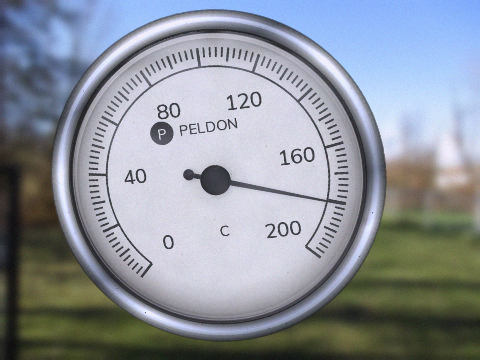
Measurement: 180 °C
